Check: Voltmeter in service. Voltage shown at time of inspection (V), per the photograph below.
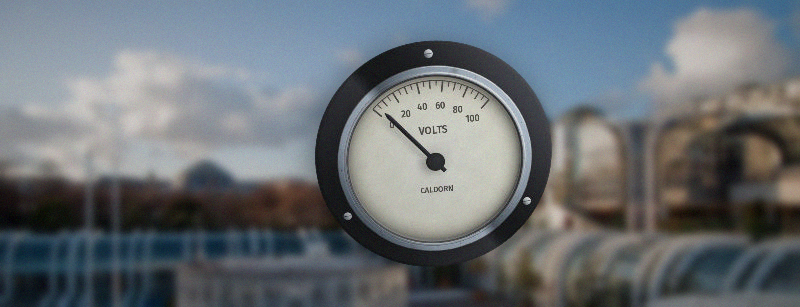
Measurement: 5 V
